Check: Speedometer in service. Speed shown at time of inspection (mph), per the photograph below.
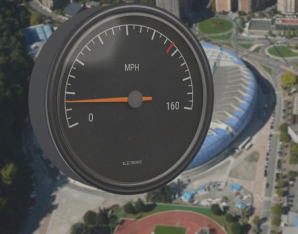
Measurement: 15 mph
